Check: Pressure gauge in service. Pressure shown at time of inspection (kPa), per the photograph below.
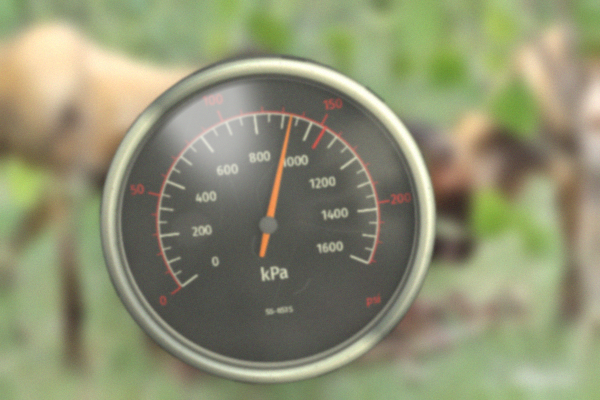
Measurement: 925 kPa
